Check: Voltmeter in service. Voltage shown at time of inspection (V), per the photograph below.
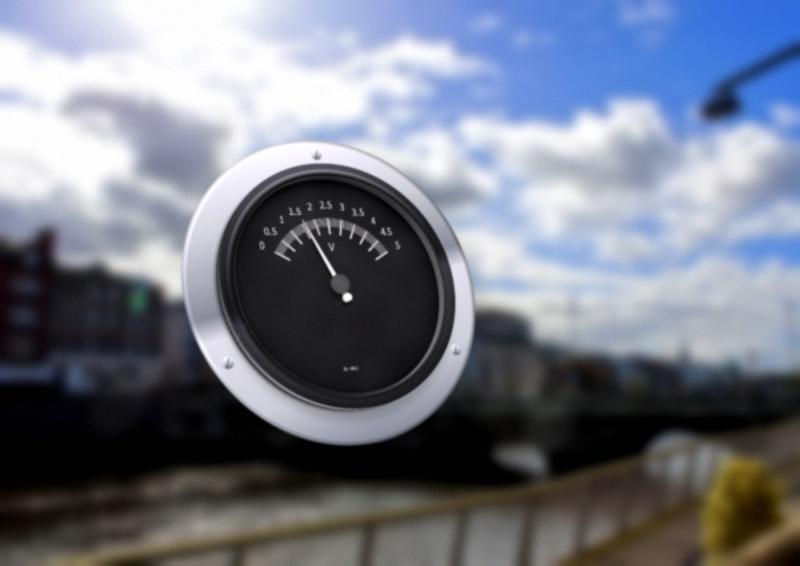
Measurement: 1.5 V
